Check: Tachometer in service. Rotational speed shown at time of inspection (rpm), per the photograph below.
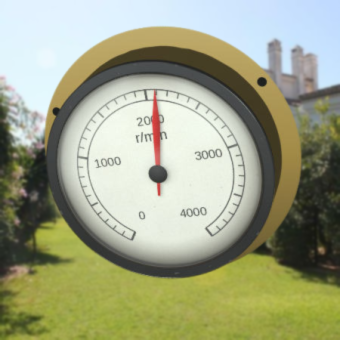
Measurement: 2100 rpm
